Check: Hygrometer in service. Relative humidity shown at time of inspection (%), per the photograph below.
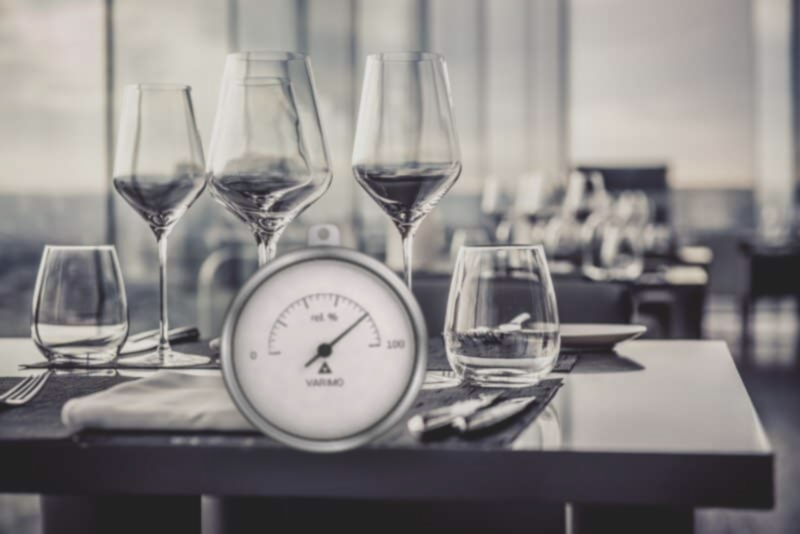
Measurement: 80 %
